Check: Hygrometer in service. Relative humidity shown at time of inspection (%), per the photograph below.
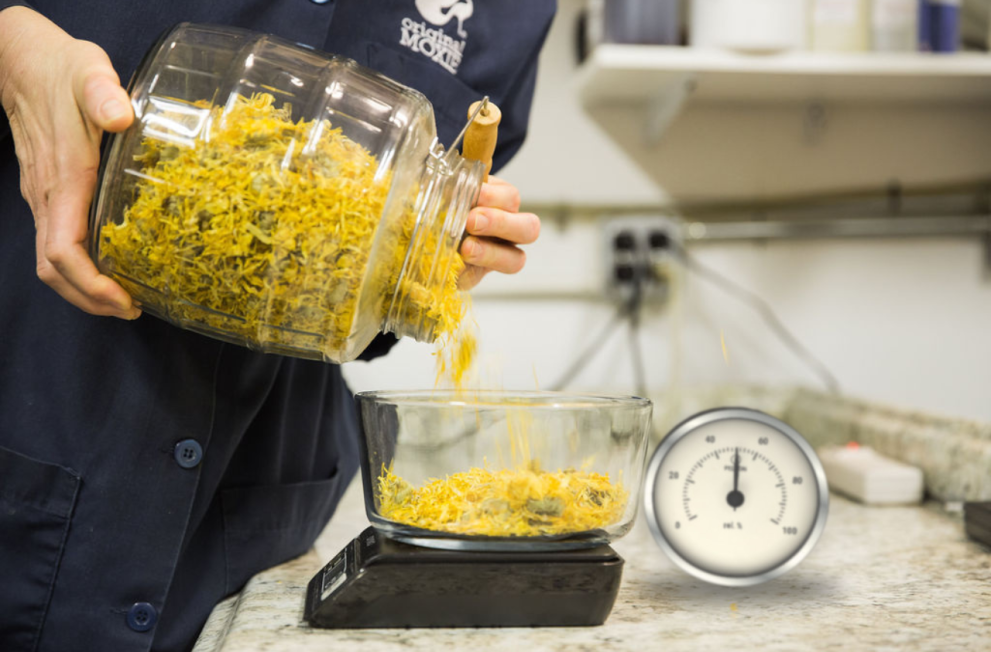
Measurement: 50 %
